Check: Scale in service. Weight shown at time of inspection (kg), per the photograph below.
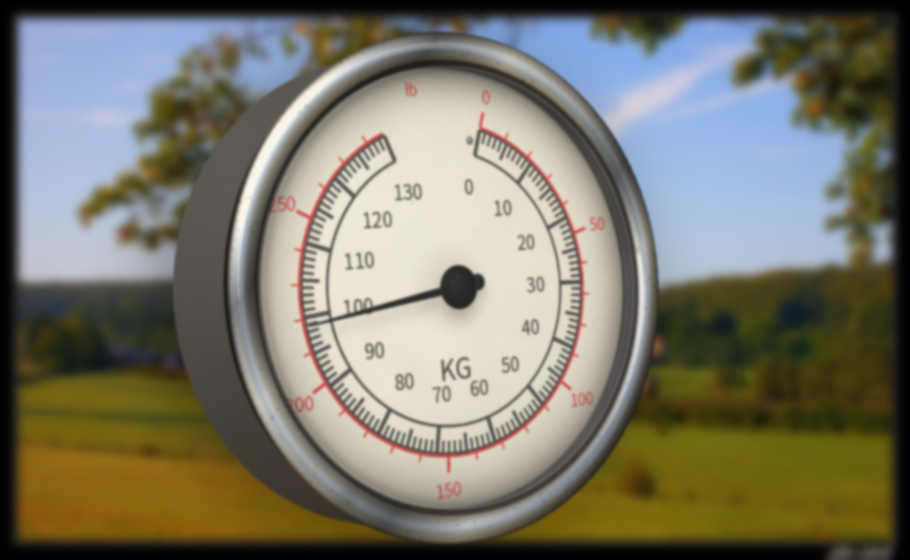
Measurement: 99 kg
